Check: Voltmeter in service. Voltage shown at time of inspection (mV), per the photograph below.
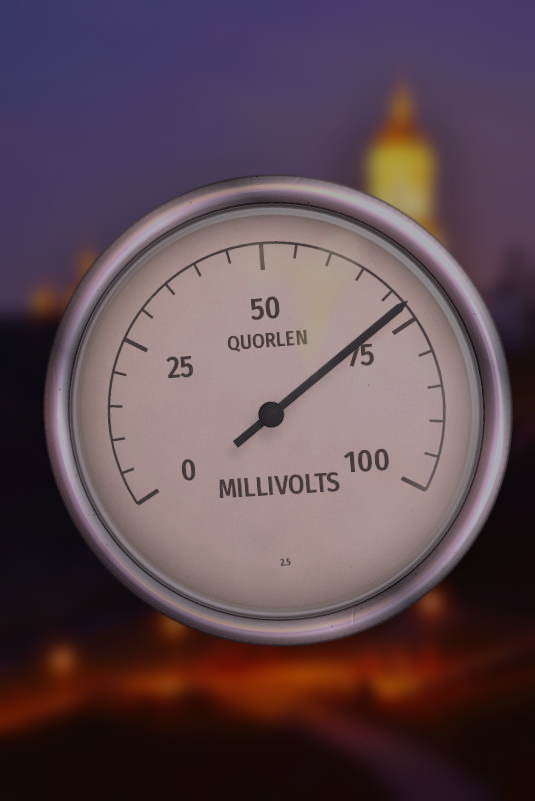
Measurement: 72.5 mV
